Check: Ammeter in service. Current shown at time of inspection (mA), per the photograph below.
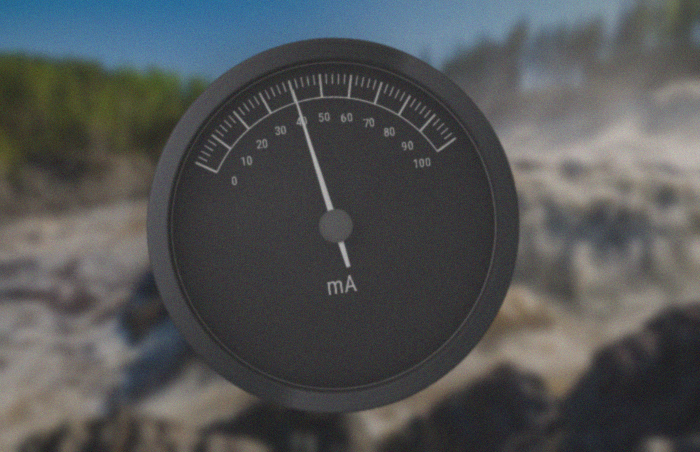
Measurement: 40 mA
